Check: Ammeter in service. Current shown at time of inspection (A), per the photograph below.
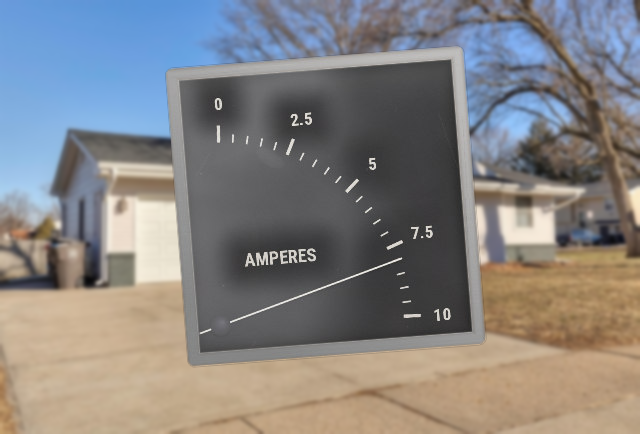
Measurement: 8 A
